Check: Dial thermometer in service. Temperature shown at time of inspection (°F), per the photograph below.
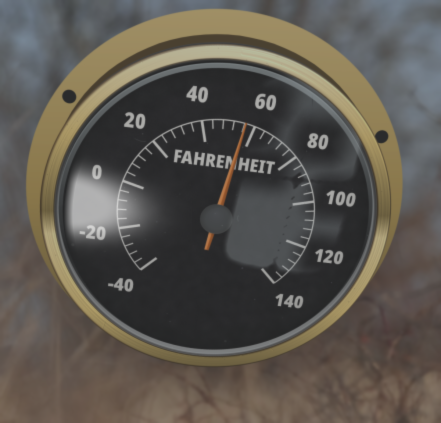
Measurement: 56 °F
